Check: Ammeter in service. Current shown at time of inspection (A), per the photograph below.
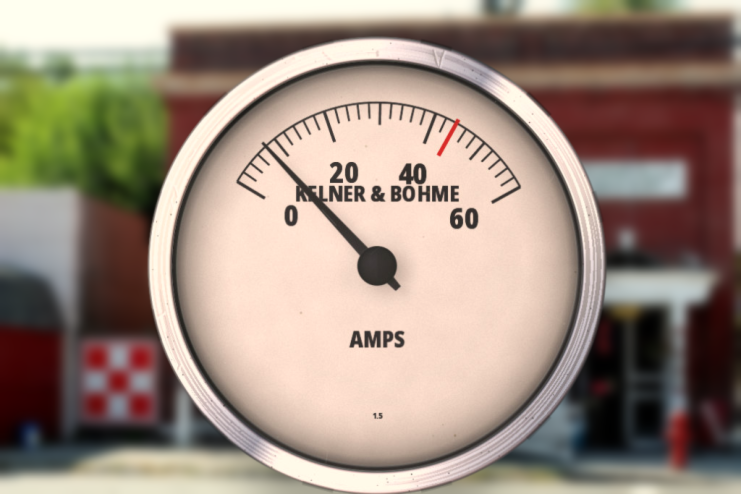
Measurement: 8 A
